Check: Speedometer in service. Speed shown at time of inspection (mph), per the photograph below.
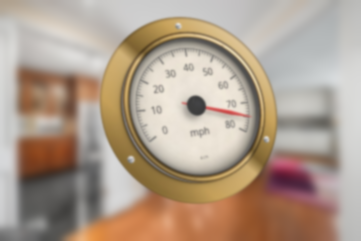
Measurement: 75 mph
